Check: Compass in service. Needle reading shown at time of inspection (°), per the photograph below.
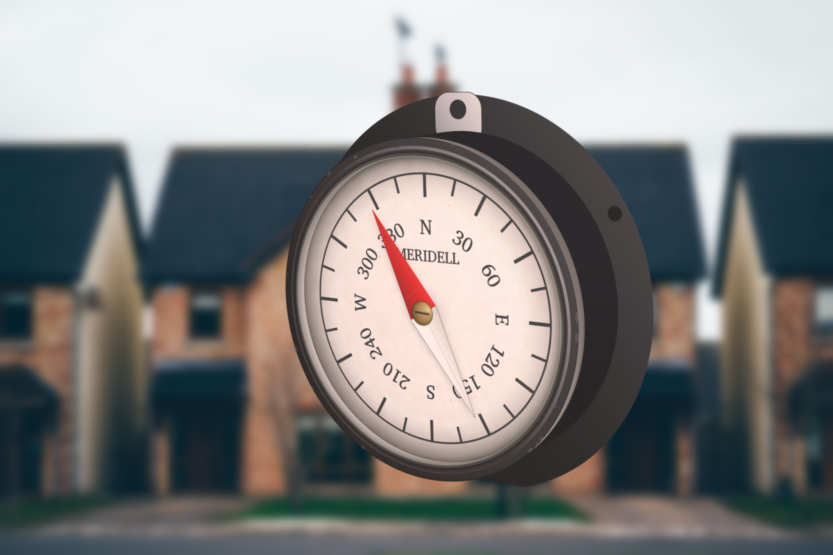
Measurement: 330 °
